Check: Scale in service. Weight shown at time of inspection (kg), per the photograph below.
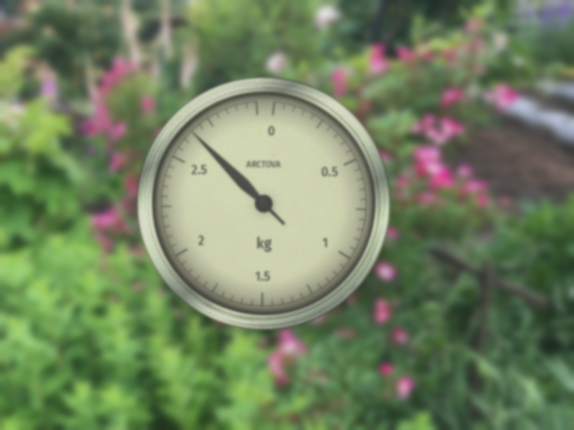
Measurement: 2.65 kg
